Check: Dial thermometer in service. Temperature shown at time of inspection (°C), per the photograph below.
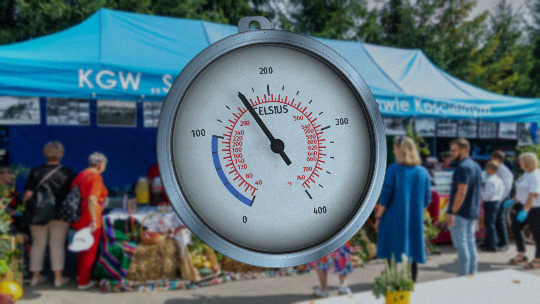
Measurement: 160 °C
